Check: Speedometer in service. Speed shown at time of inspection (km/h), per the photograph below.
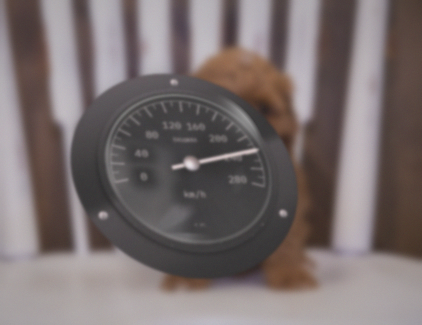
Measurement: 240 km/h
